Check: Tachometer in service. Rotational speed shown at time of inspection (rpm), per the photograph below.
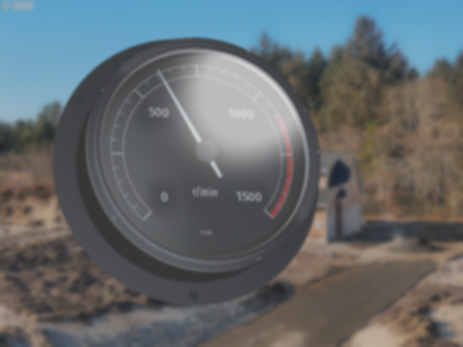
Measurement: 600 rpm
